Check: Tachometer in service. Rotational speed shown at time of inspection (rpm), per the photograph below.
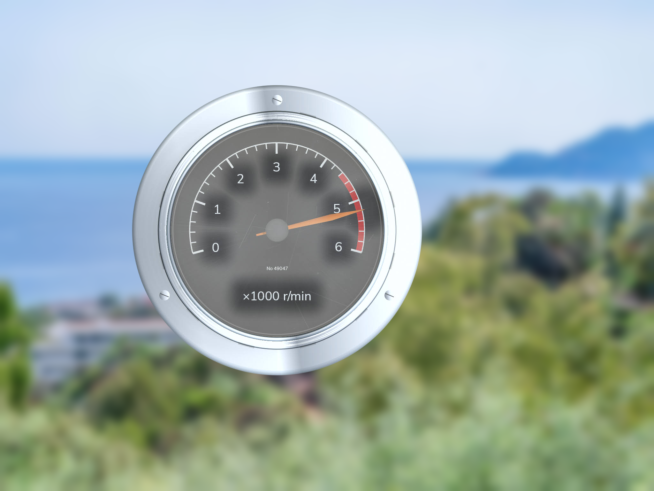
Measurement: 5200 rpm
